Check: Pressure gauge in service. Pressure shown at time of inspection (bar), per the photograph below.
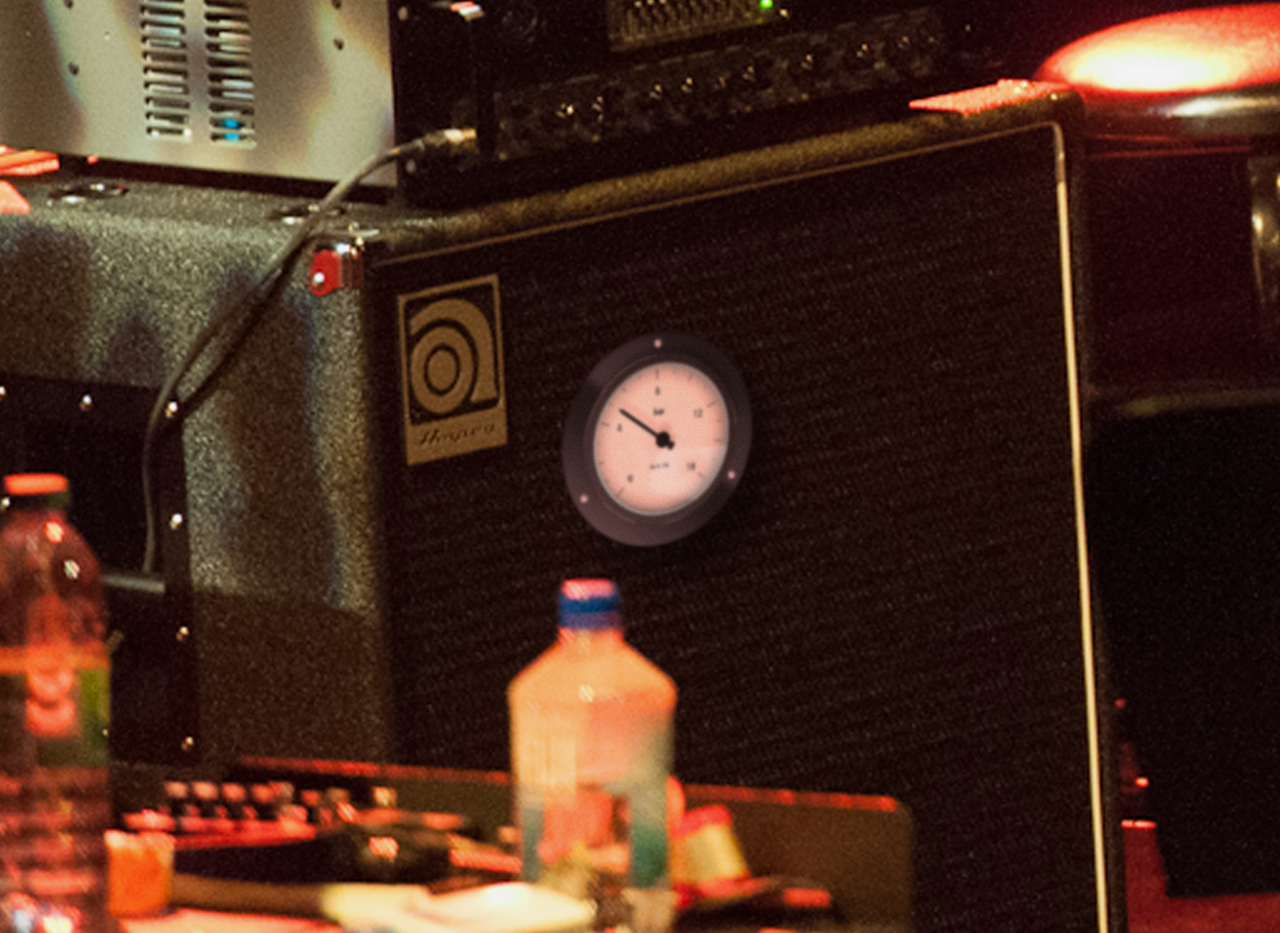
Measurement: 5 bar
